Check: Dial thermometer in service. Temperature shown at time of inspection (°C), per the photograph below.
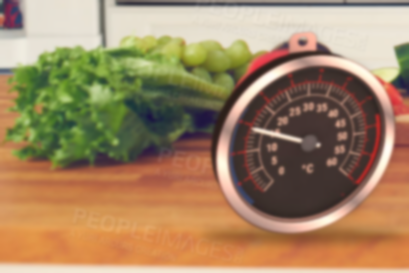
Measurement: 15 °C
